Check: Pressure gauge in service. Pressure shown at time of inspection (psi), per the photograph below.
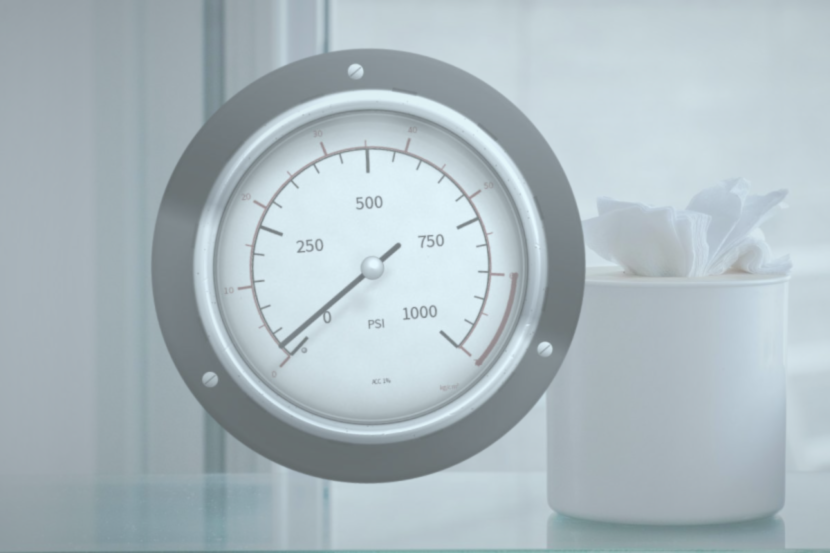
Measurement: 25 psi
